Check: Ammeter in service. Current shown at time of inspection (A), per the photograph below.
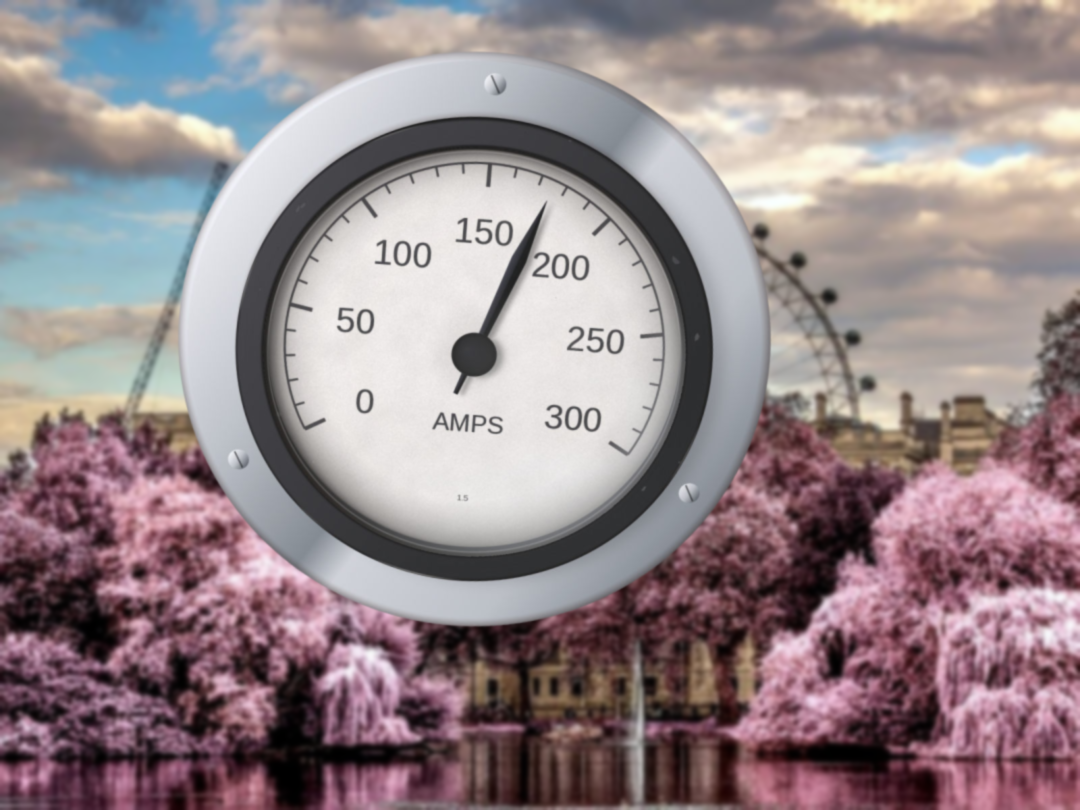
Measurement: 175 A
